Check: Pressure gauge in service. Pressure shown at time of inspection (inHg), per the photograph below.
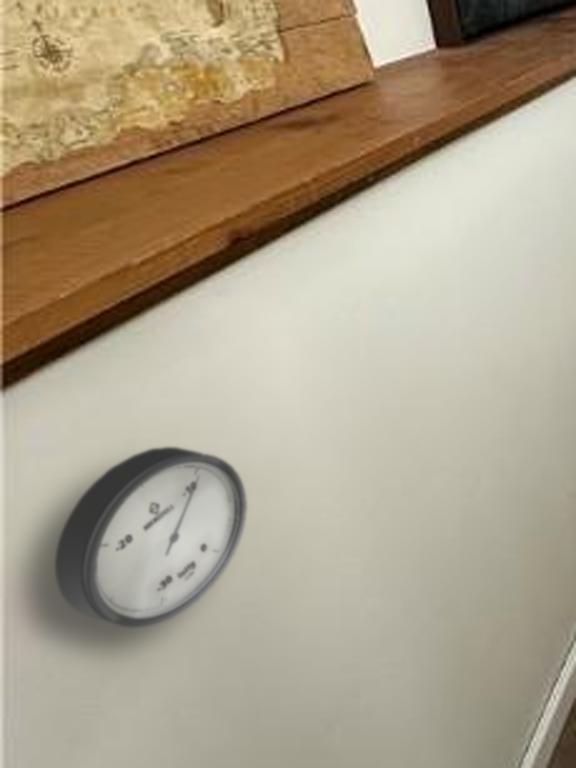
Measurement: -10 inHg
